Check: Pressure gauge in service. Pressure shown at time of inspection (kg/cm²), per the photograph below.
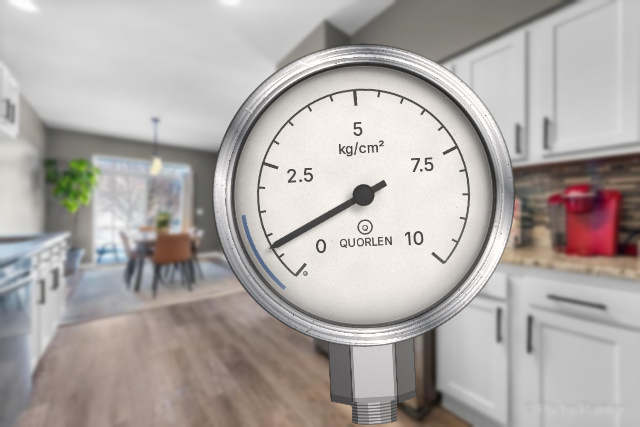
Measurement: 0.75 kg/cm²
